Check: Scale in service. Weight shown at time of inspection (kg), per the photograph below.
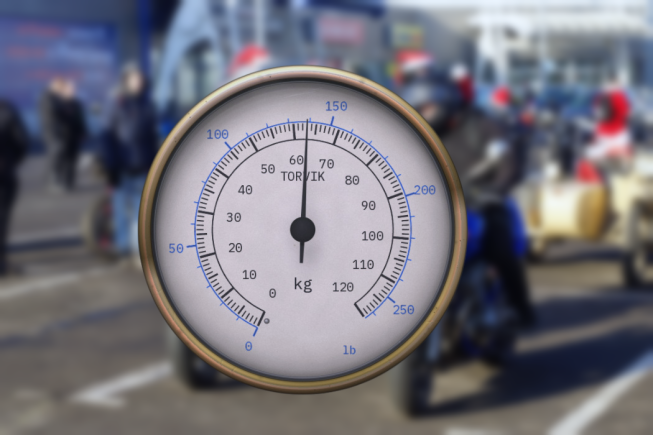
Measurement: 63 kg
